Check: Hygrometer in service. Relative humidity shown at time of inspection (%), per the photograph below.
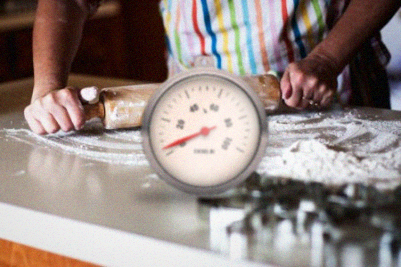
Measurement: 4 %
